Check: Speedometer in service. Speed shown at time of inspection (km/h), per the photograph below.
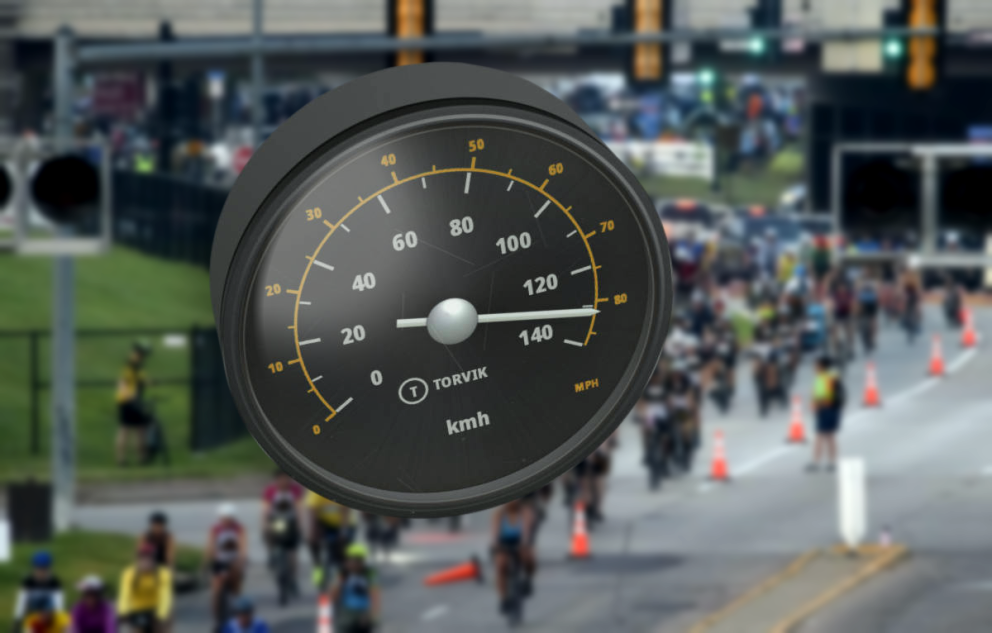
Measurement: 130 km/h
